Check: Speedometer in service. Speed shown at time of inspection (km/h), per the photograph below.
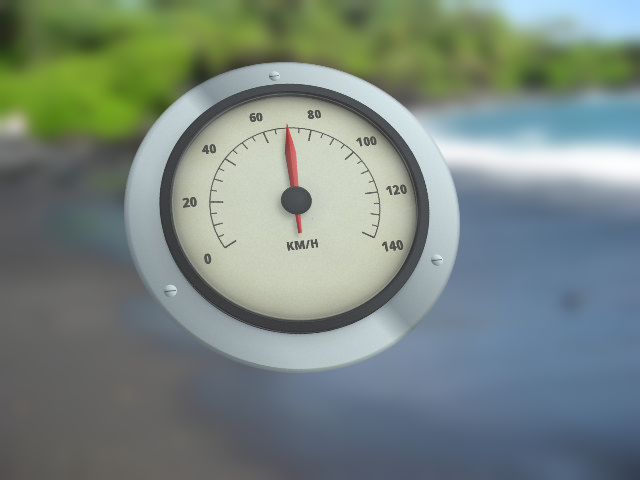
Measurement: 70 km/h
